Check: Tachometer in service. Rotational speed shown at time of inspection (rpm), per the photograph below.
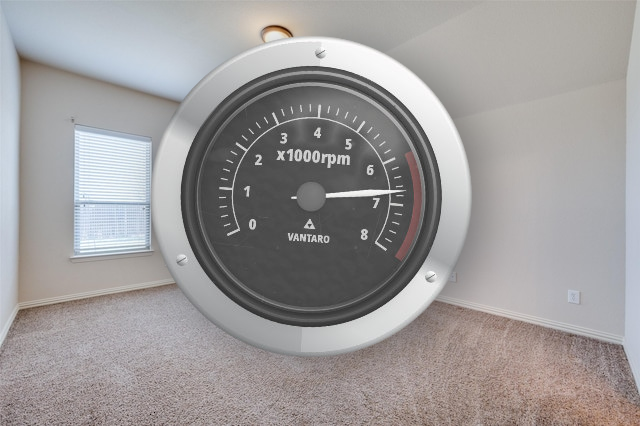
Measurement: 6700 rpm
